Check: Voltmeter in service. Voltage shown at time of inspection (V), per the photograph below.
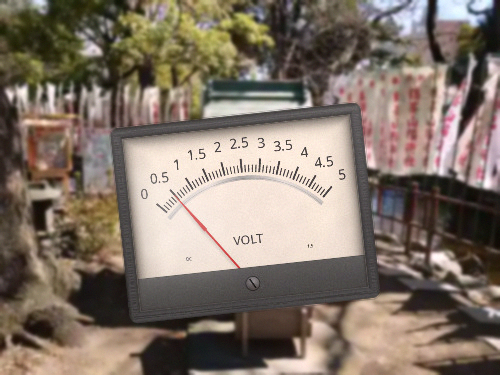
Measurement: 0.5 V
